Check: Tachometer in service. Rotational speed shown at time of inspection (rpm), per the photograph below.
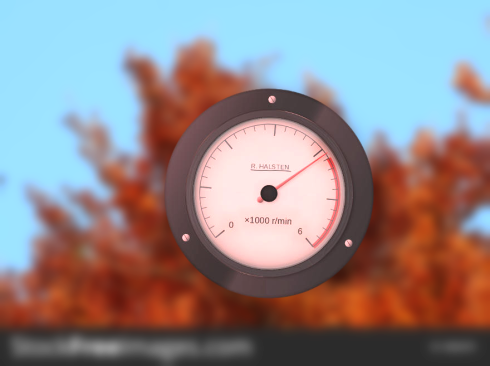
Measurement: 4100 rpm
